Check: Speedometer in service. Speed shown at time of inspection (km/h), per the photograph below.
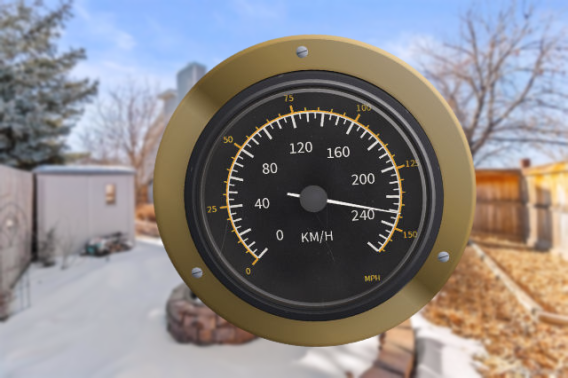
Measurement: 230 km/h
